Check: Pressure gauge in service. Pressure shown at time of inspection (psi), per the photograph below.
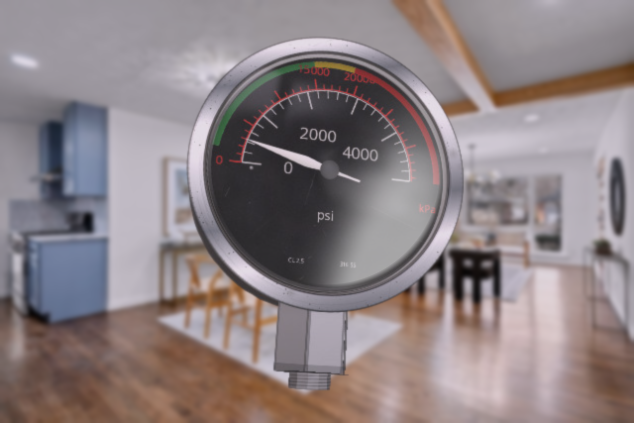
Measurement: 400 psi
